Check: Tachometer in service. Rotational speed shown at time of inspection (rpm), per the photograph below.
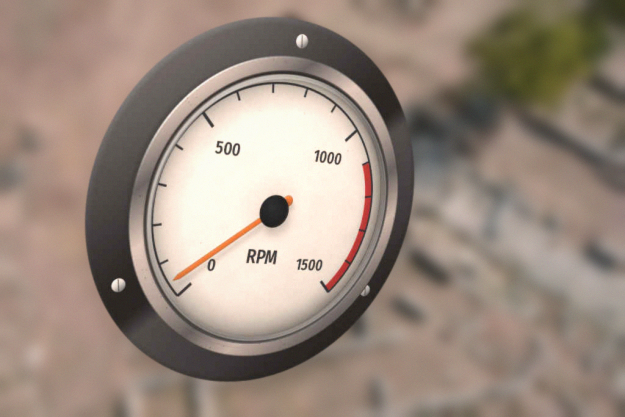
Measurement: 50 rpm
